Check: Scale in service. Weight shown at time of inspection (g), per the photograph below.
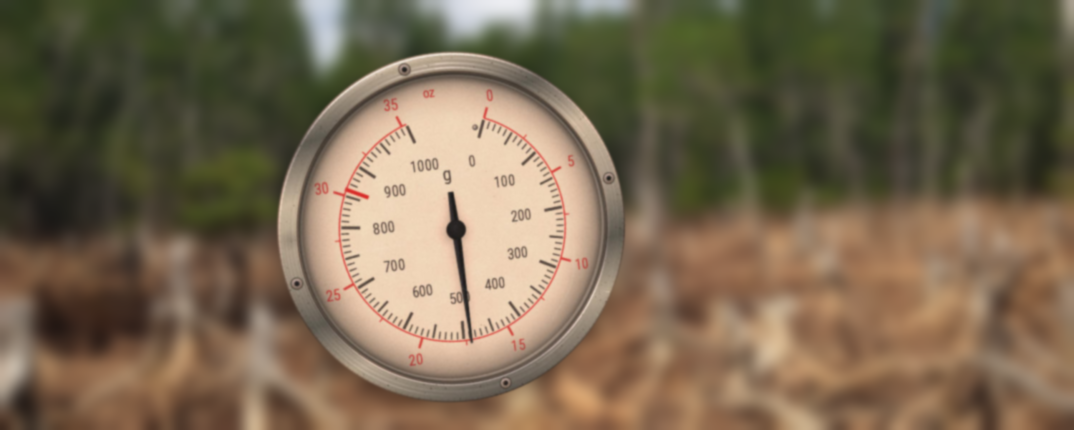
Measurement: 490 g
